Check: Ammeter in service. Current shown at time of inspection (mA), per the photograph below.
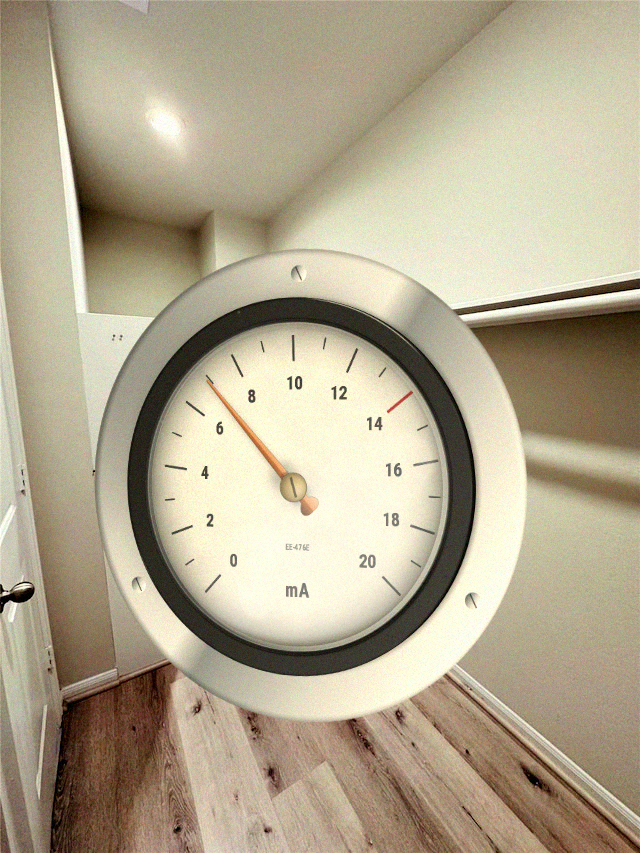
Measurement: 7 mA
